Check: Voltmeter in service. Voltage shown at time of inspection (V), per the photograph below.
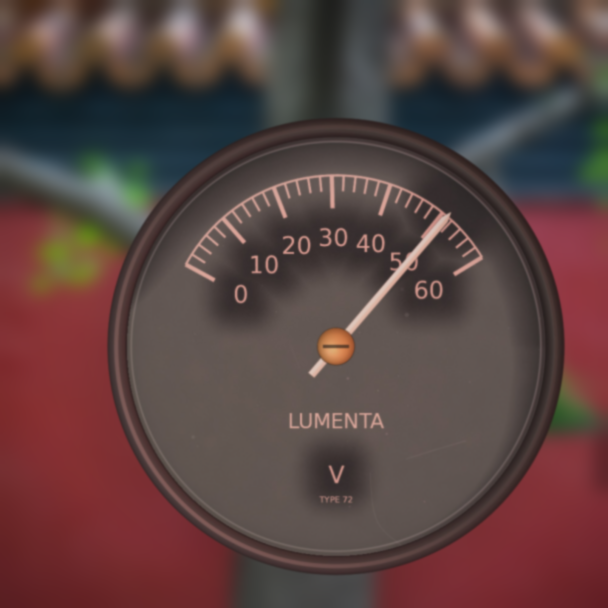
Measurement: 51 V
